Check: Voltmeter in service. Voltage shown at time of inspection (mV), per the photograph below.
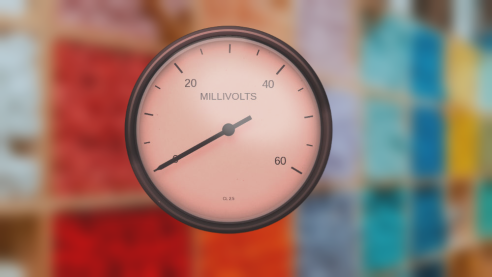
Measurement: 0 mV
